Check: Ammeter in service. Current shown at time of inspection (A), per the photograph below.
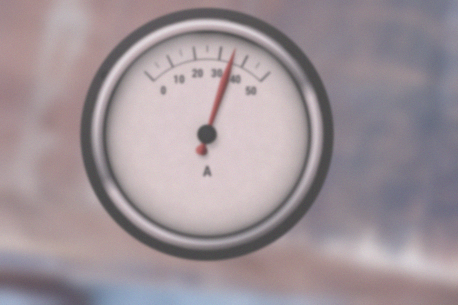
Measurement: 35 A
